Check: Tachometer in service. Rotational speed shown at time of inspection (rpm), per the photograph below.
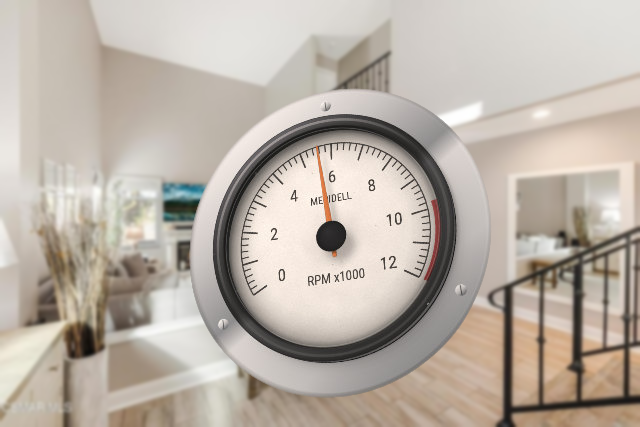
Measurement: 5600 rpm
